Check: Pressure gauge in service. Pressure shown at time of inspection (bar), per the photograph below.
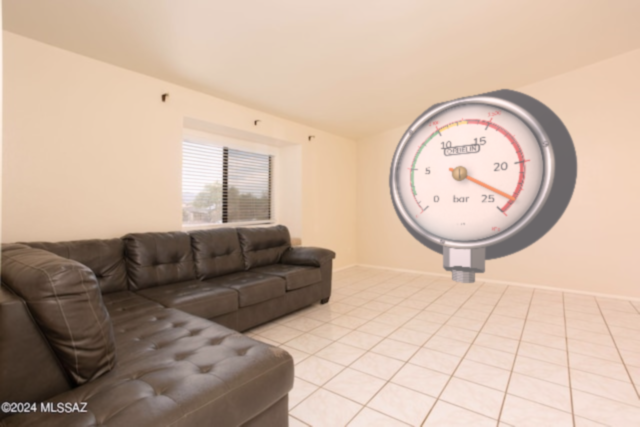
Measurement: 23.5 bar
